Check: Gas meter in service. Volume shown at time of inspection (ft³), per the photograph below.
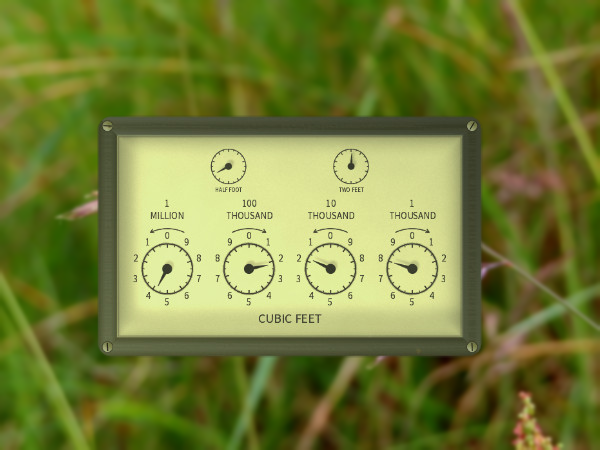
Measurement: 421800 ft³
